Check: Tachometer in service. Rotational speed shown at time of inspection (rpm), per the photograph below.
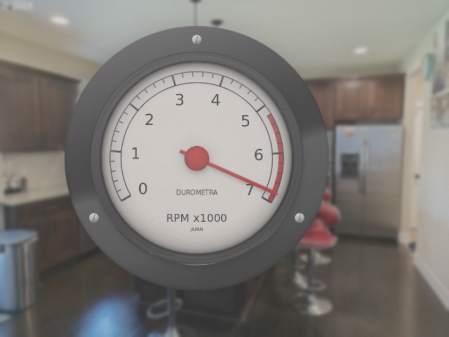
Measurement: 6800 rpm
